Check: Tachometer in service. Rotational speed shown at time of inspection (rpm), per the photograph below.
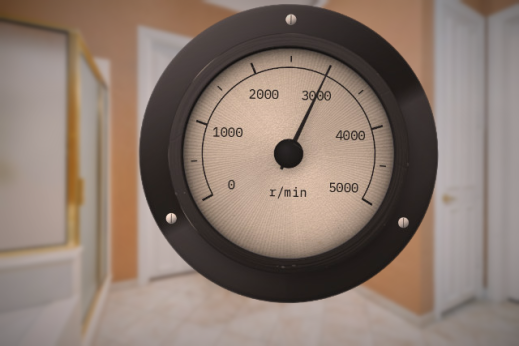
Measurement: 3000 rpm
